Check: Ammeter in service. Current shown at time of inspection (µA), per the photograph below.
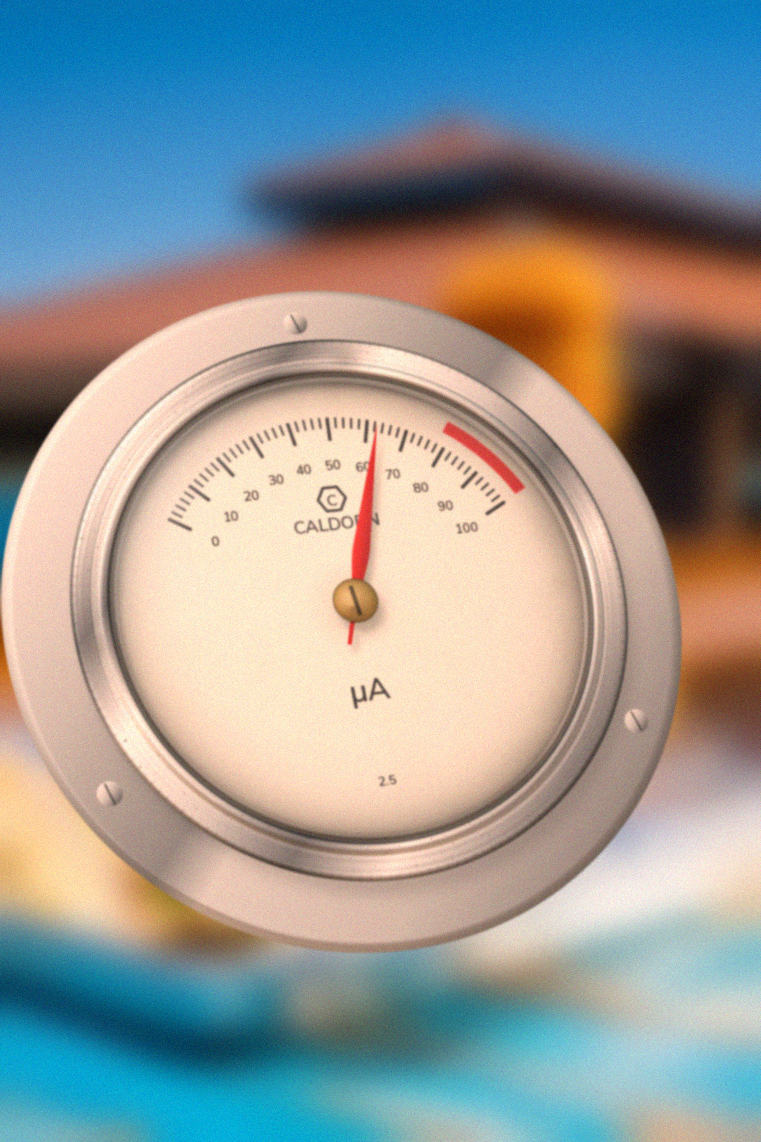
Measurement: 62 µA
